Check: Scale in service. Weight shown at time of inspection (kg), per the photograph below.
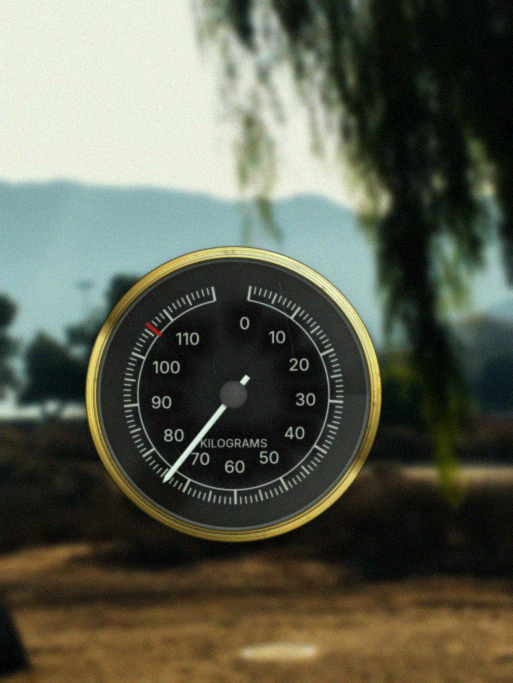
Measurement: 74 kg
